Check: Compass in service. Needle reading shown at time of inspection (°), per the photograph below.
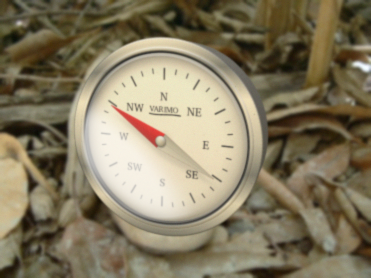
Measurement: 300 °
